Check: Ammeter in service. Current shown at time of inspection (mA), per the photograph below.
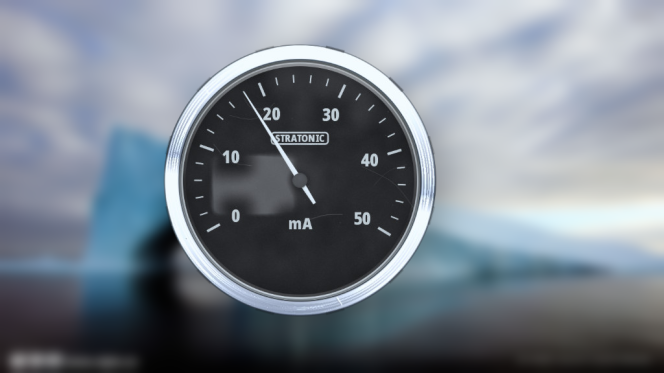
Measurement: 18 mA
